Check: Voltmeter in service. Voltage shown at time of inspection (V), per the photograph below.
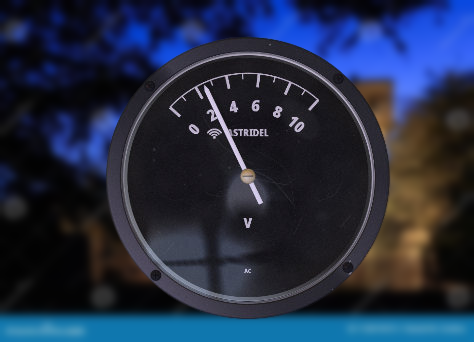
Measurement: 2.5 V
